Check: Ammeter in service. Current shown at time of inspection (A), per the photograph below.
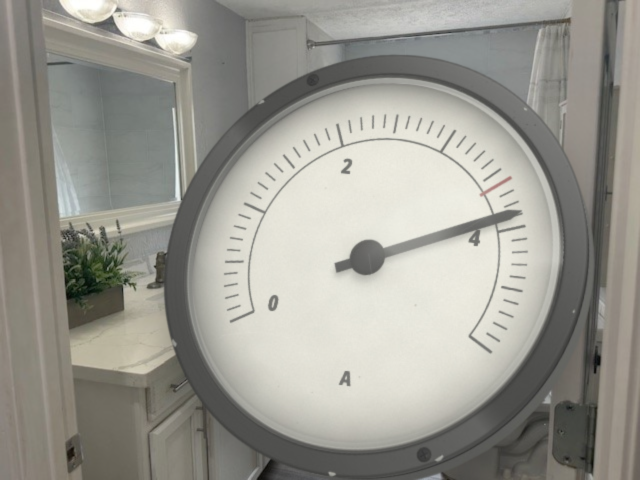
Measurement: 3.9 A
